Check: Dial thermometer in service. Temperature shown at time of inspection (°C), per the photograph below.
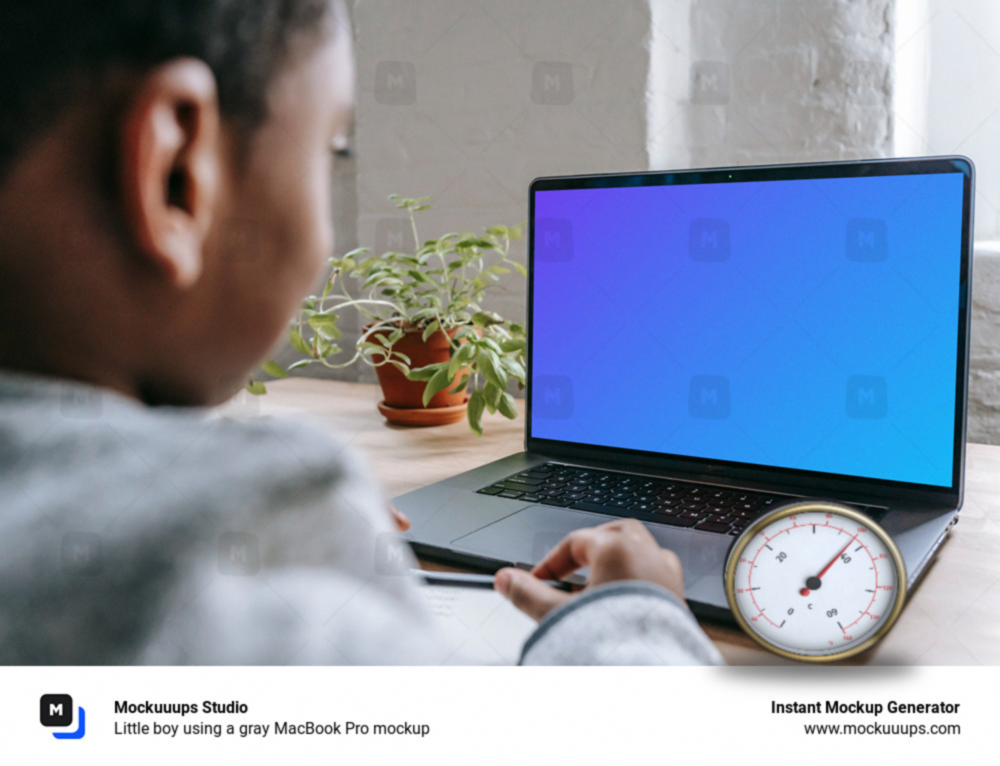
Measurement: 37.5 °C
